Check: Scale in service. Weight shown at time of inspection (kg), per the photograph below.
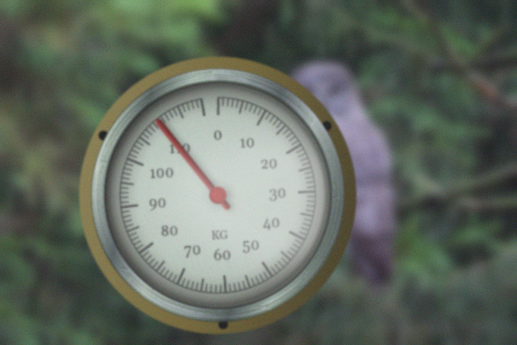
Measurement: 110 kg
